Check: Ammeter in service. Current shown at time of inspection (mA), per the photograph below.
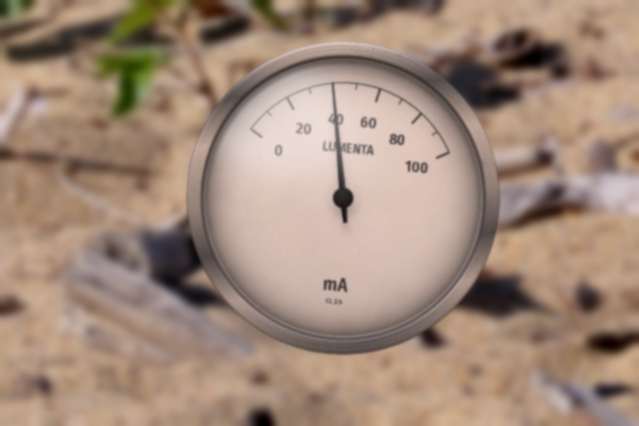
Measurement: 40 mA
